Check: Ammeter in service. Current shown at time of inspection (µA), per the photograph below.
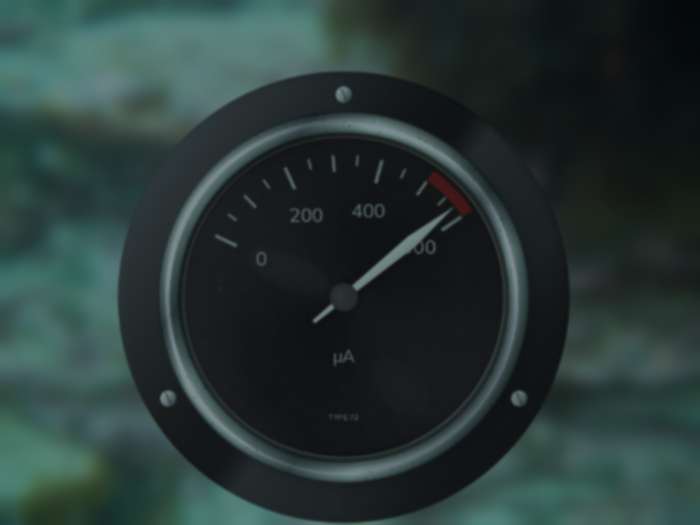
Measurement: 575 µA
